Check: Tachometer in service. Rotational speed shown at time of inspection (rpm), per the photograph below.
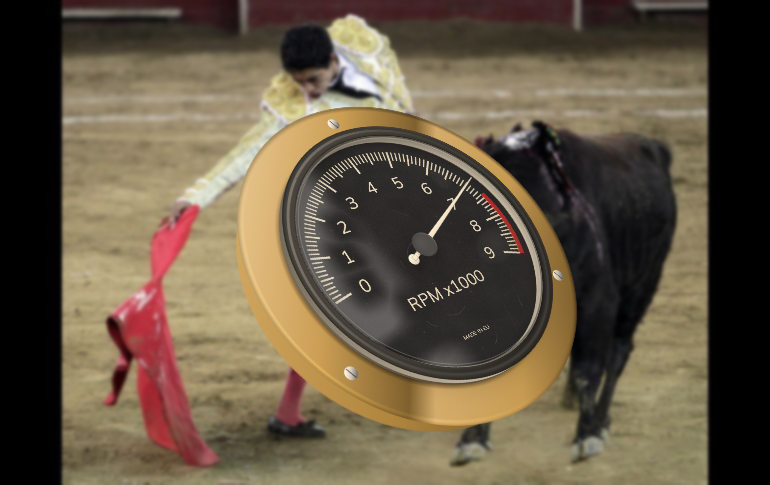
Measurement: 7000 rpm
